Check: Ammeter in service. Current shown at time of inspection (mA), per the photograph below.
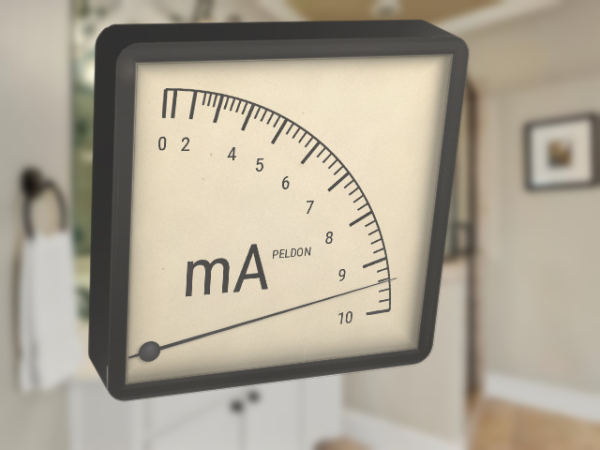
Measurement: 9.4 mA
